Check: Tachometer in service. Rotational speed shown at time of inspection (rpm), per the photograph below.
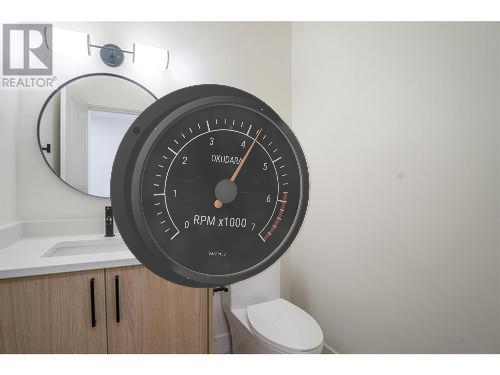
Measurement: 4200 rpm
